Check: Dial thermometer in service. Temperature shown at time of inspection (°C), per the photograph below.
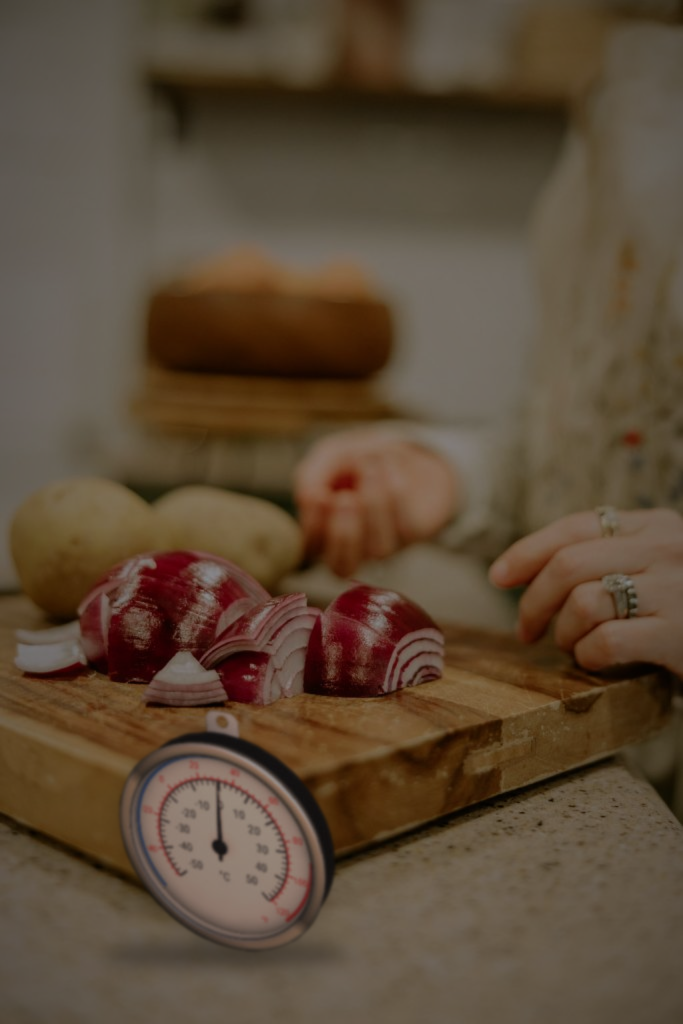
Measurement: 0 °C
